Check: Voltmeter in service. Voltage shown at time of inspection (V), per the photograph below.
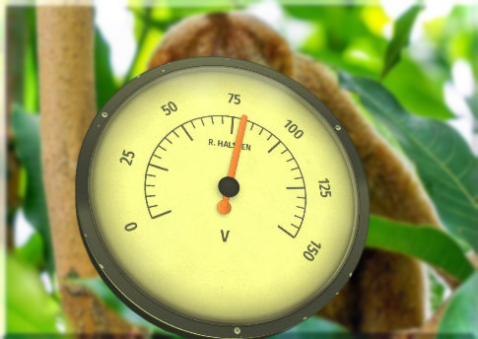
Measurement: 80 V
